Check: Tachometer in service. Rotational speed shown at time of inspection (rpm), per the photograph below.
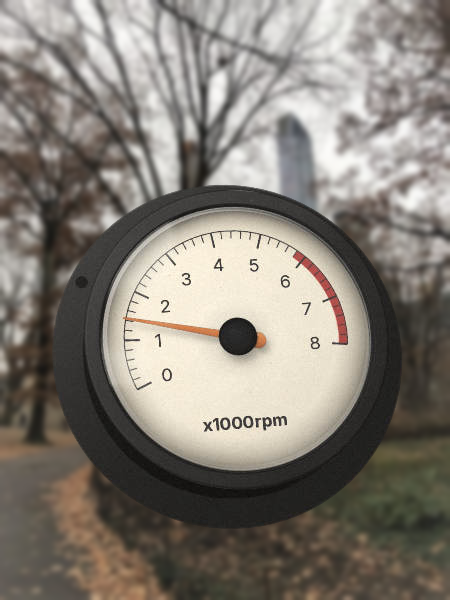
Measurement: 1400 rpm
